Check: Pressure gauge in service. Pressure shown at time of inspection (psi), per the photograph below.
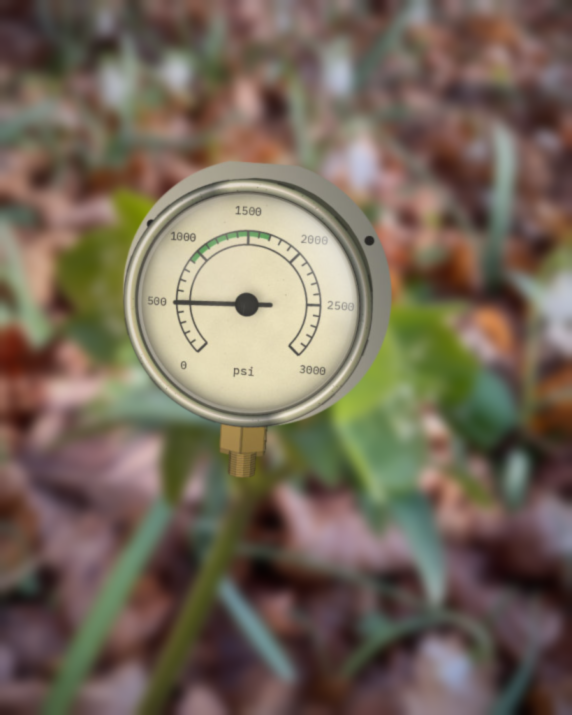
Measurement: 500 psi
